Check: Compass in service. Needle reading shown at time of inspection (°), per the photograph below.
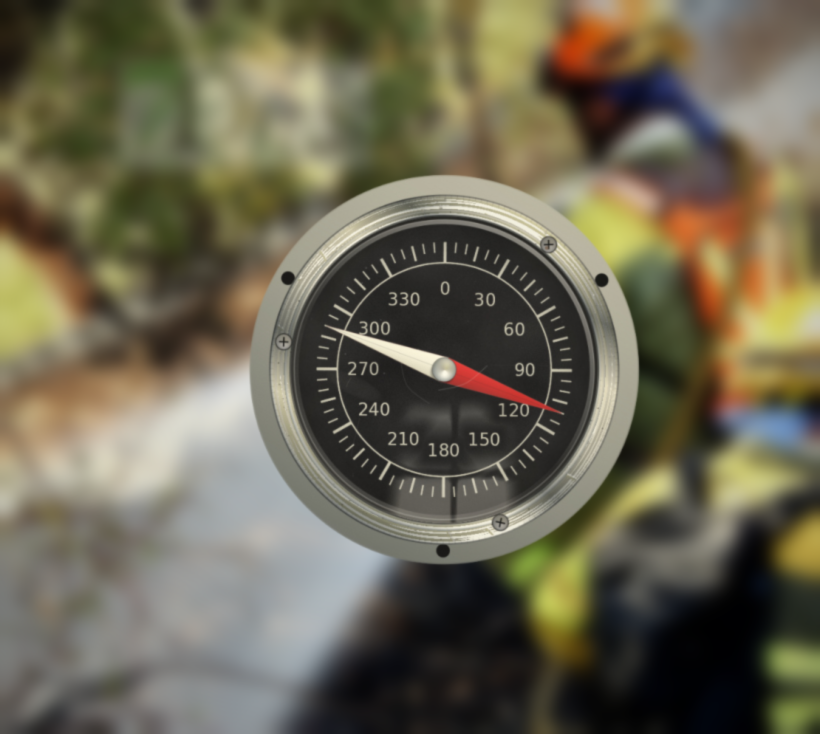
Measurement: 110 °
